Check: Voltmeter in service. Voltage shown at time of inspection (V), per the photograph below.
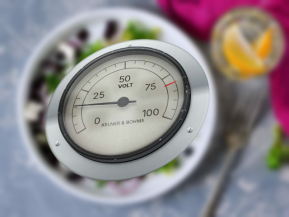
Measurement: 15 V
